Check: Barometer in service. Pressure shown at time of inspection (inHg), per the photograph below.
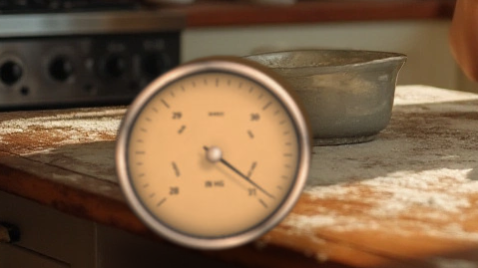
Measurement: 30.9 inHg
